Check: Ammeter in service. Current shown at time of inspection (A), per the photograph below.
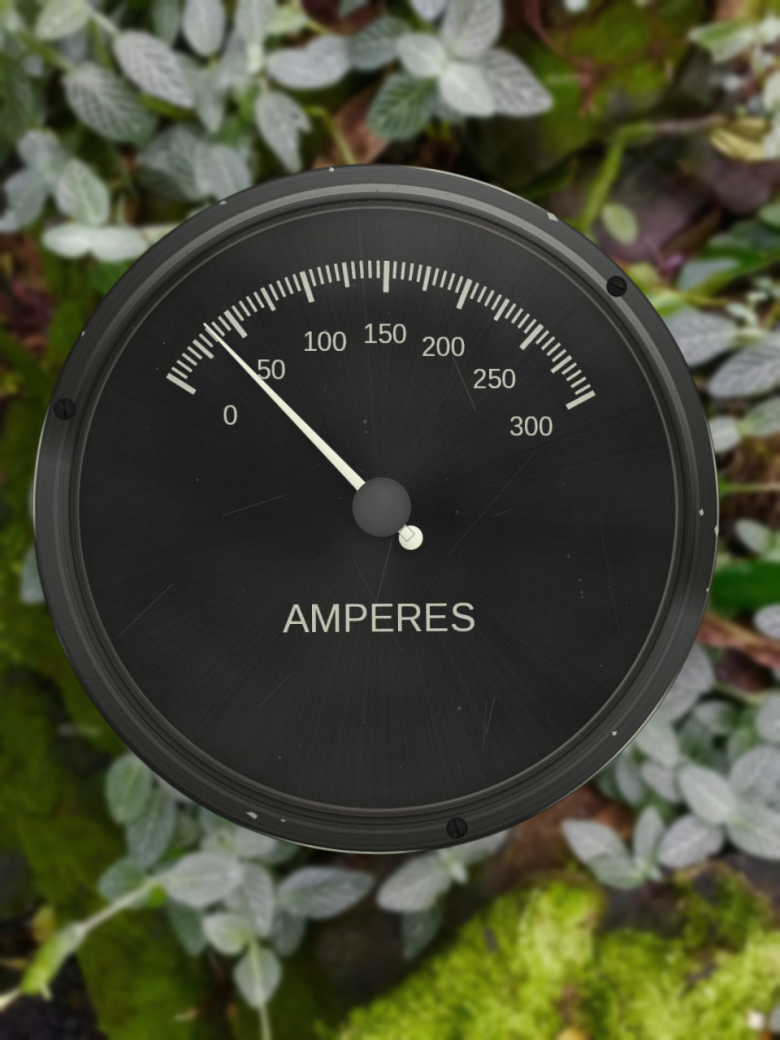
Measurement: 35 A
